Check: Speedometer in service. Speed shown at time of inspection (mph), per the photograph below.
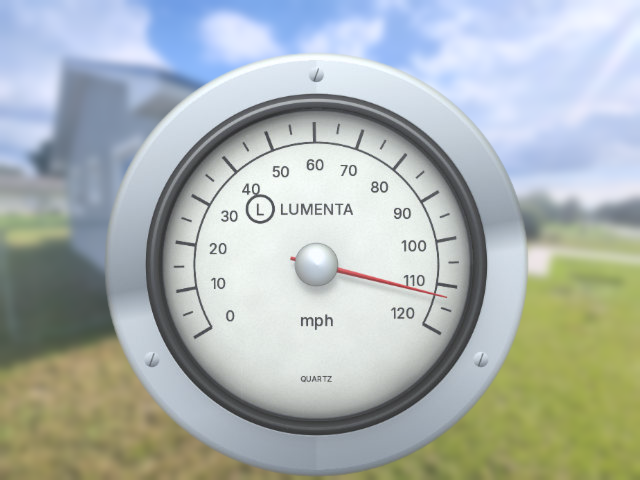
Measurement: 112.5 mph
